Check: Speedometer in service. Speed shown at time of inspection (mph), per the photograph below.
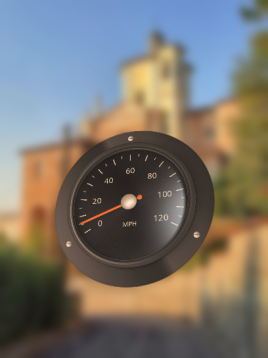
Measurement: 5 mph
